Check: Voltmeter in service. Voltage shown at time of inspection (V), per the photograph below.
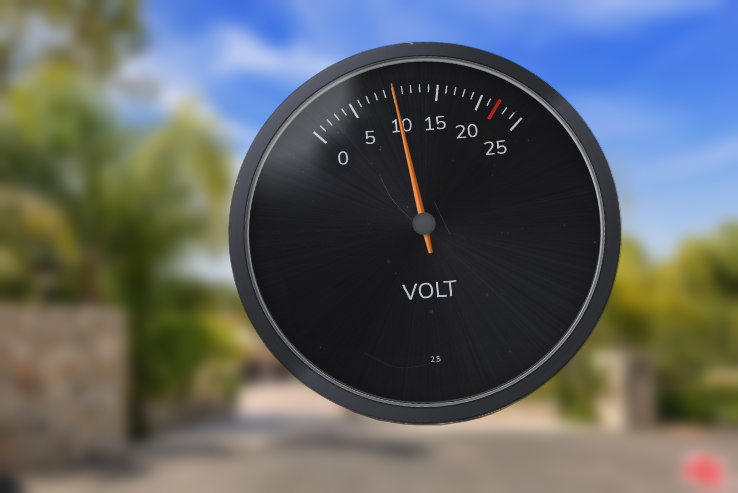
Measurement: 10 V
